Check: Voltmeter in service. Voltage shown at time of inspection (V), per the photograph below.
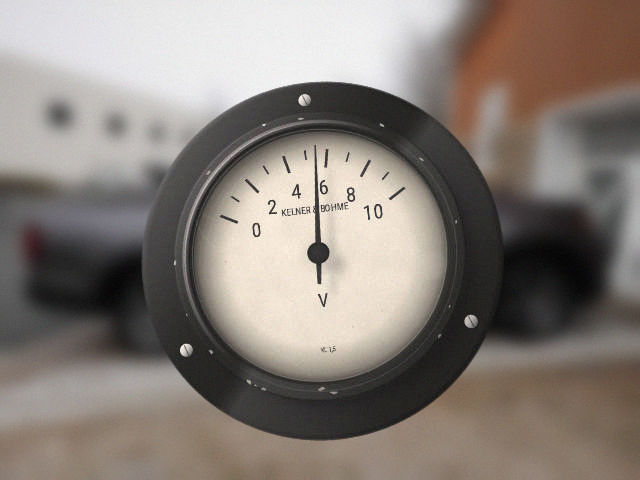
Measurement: 5.5 V
